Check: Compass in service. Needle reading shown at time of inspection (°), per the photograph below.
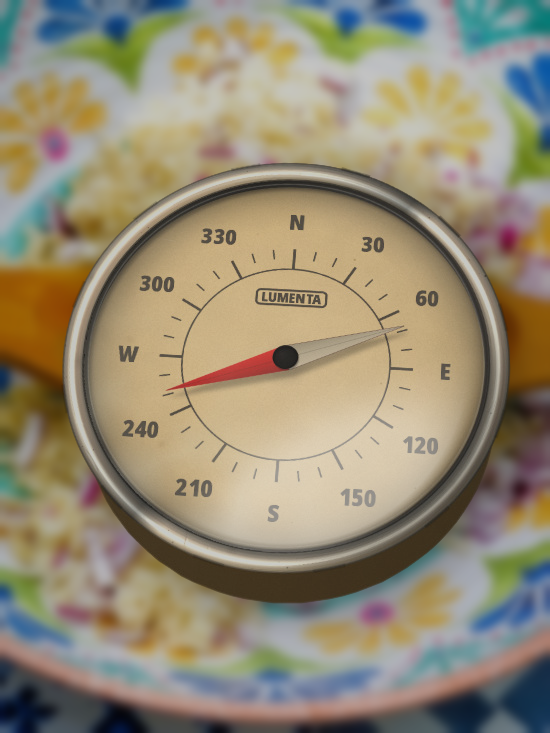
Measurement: 250 °
